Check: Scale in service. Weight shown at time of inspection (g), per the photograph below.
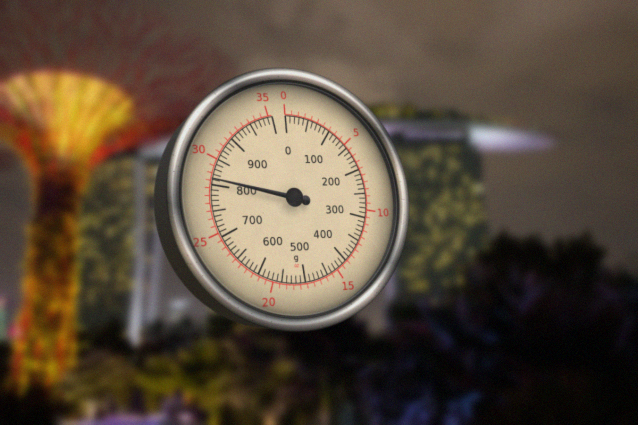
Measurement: 810 g
